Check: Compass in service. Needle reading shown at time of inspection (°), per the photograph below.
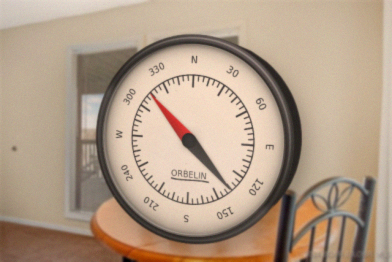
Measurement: 315 °
